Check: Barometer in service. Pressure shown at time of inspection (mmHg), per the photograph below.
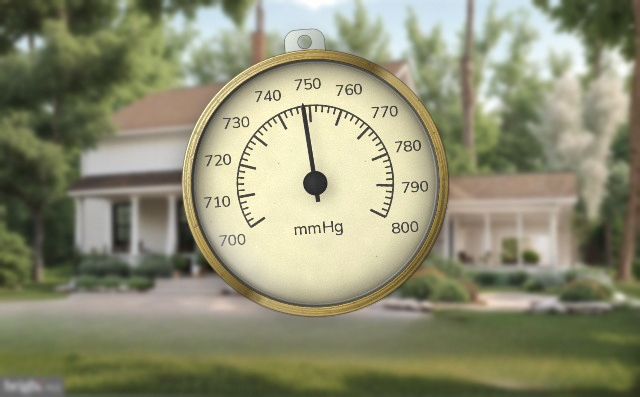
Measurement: 748 mmHg
